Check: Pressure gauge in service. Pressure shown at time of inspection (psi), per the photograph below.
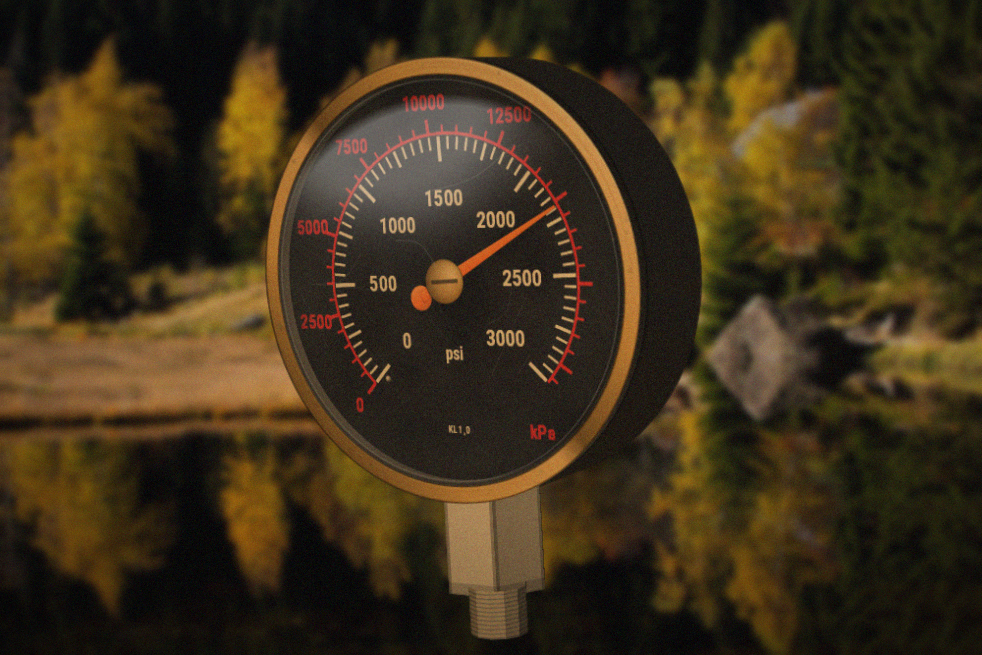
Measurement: 2200 psi
